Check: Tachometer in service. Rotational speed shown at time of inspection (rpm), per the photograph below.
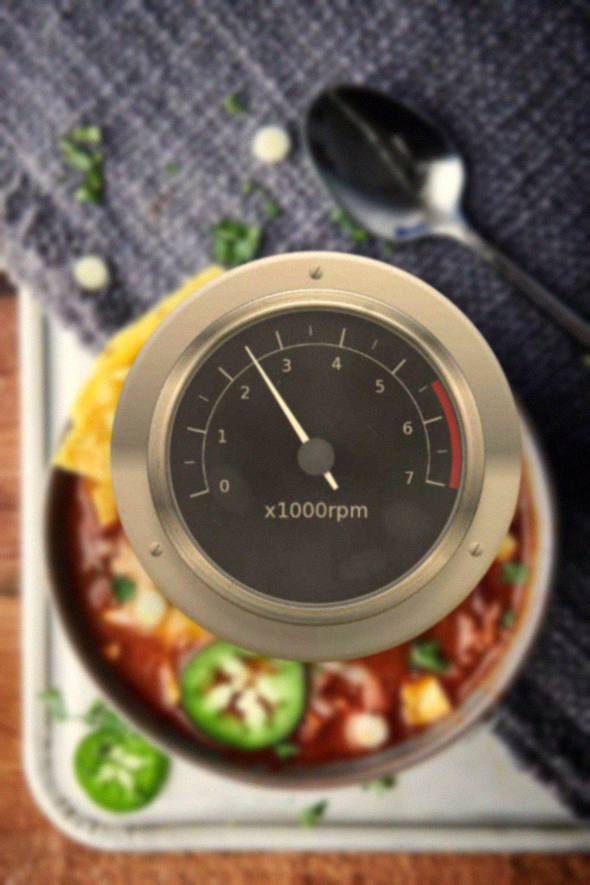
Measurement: 2500 rpm
